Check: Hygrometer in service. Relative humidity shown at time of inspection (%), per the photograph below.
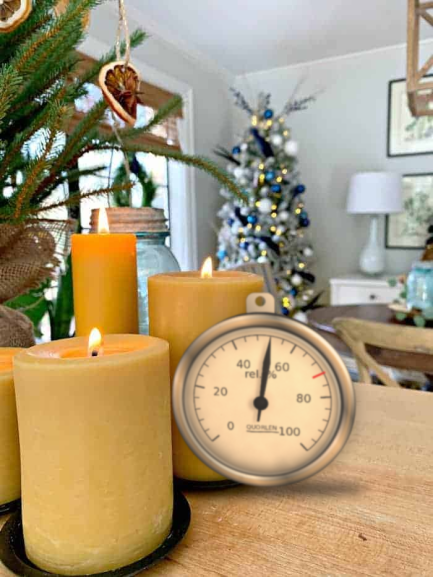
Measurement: 52 %
